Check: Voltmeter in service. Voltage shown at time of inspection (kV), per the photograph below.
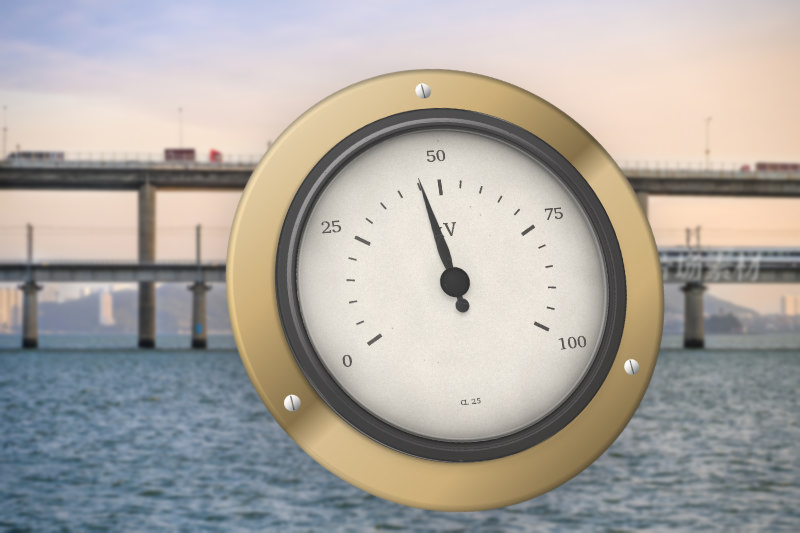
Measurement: 45 kV
